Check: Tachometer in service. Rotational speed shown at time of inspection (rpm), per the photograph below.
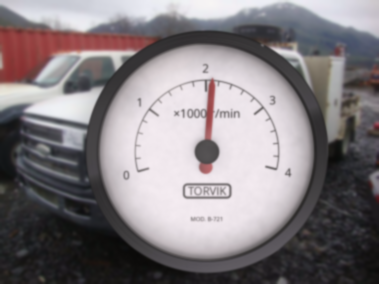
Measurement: 2100 rpm
